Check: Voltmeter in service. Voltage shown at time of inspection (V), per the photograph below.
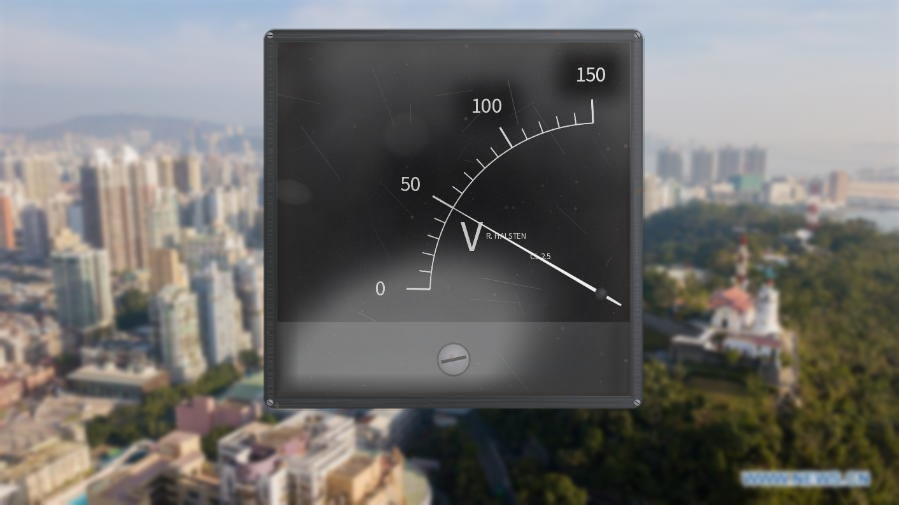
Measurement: 50 V
